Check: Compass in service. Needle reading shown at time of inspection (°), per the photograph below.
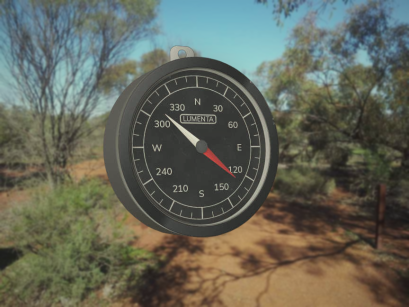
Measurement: 130 °
